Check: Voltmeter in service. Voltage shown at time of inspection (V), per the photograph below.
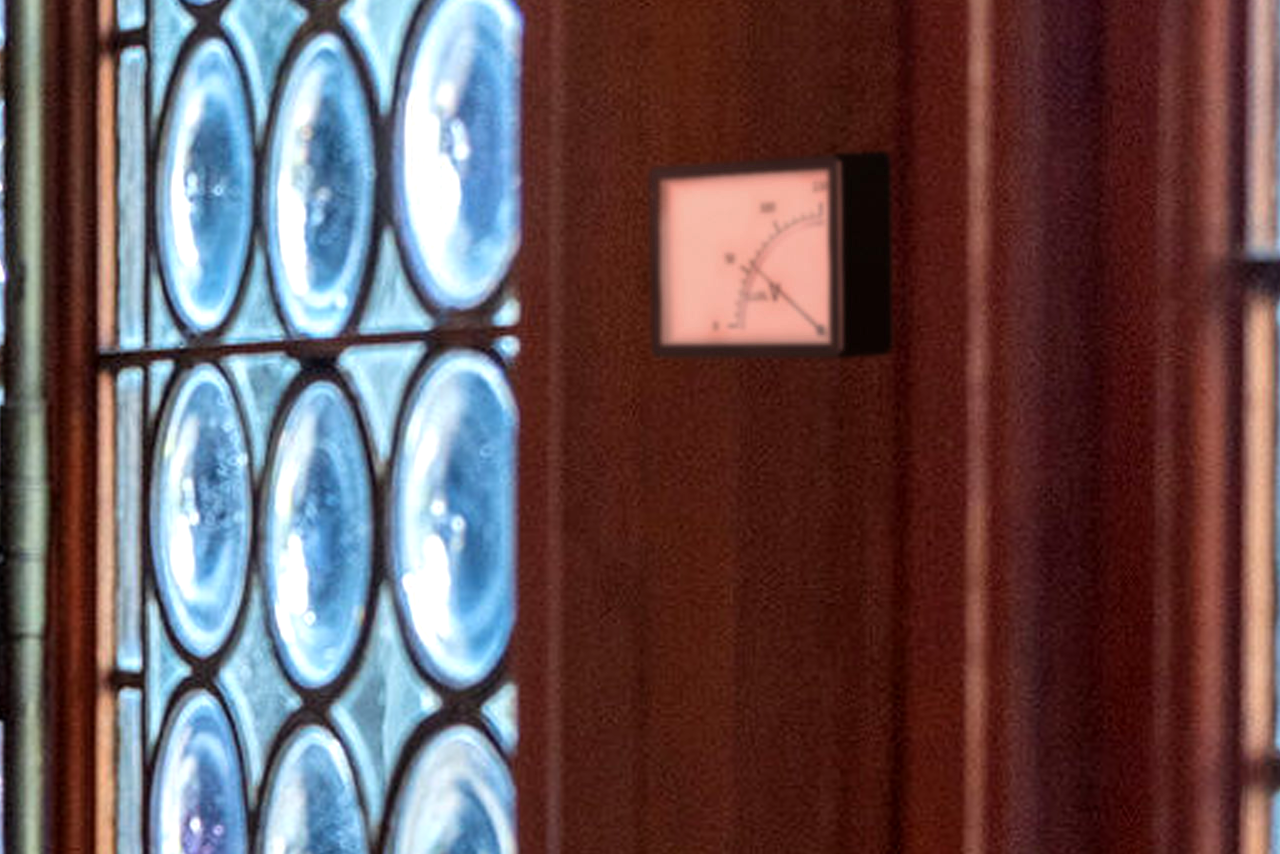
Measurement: 60 V
